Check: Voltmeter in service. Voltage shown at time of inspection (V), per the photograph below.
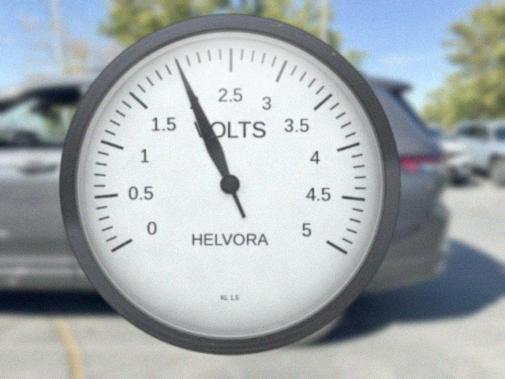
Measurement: 2 V
